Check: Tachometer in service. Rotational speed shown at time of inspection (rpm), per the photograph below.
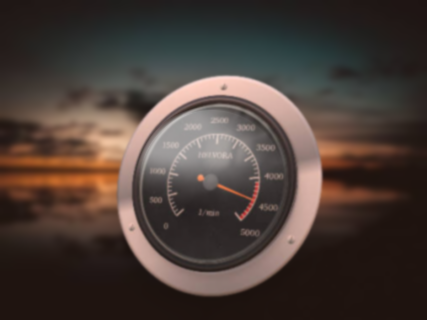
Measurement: 4500 rpm
